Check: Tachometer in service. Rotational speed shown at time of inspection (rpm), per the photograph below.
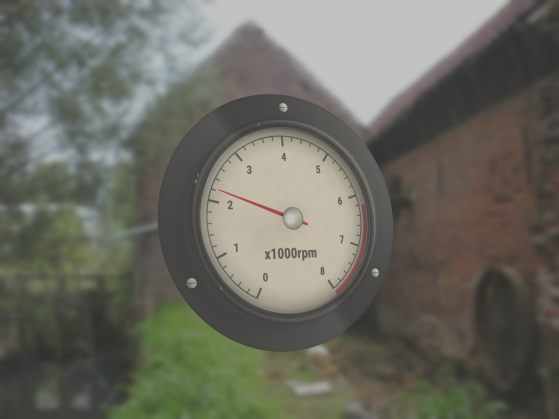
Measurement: 2200 rpm
